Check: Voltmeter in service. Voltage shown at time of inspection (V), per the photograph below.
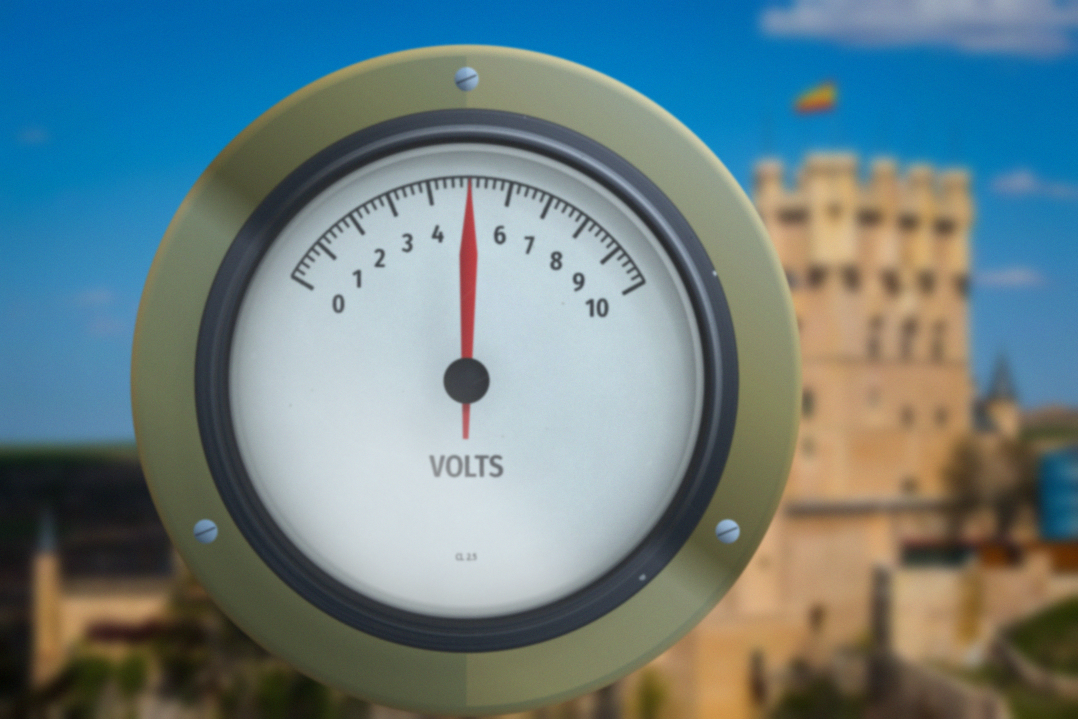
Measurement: 5 V
